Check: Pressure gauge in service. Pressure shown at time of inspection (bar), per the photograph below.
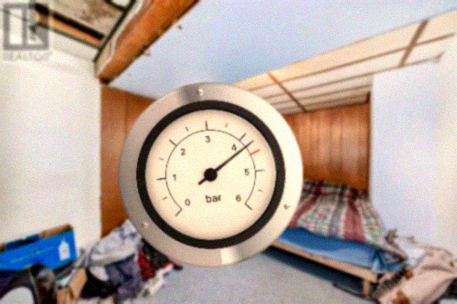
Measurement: 4.25 bar
